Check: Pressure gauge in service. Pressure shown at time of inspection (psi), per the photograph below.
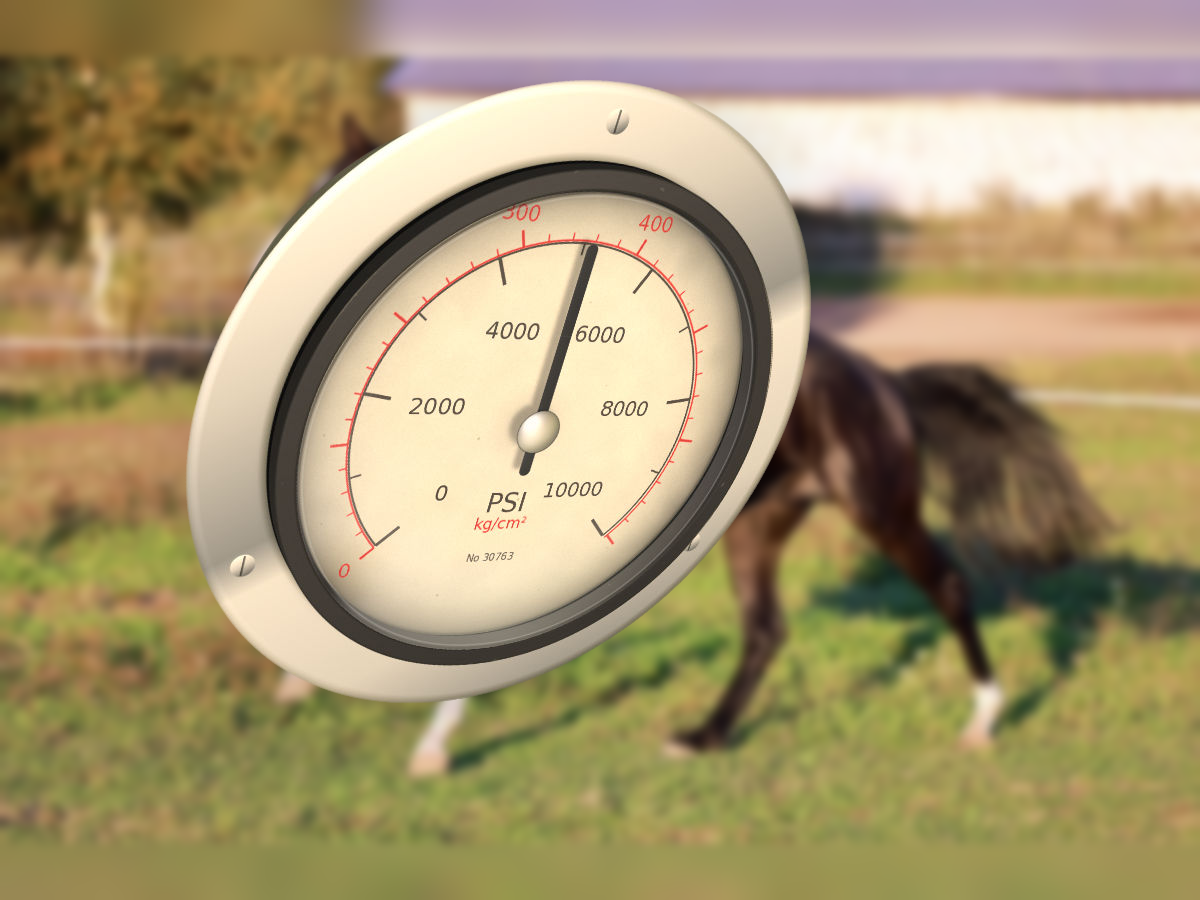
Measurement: 5000 psi
